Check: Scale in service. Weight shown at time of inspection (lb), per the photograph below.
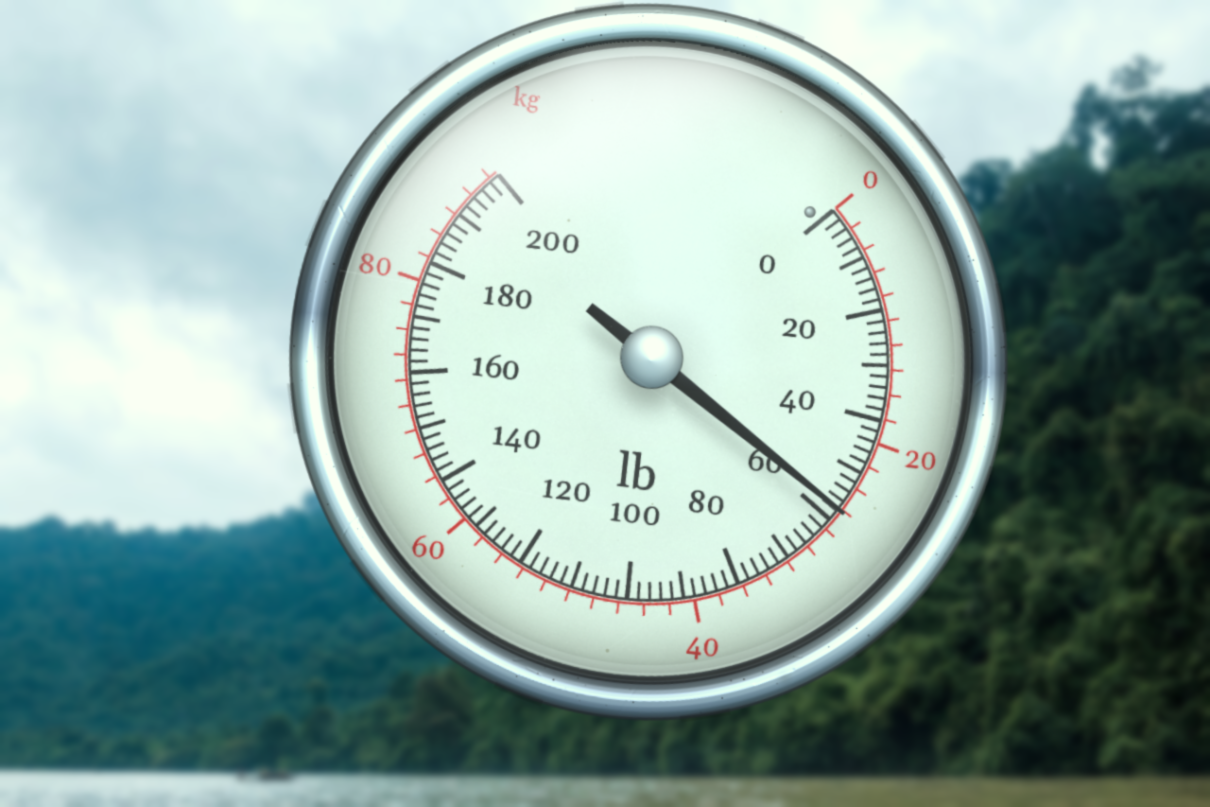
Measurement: 58 lb
